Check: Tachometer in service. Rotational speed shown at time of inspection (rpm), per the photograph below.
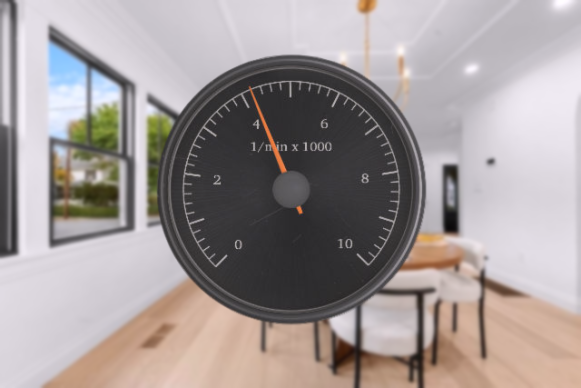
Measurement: 4200 rpm
